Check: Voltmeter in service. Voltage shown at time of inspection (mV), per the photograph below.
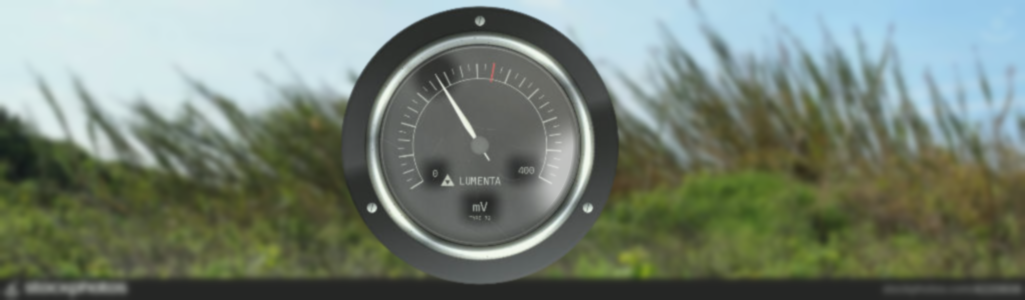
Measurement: 150 mV
